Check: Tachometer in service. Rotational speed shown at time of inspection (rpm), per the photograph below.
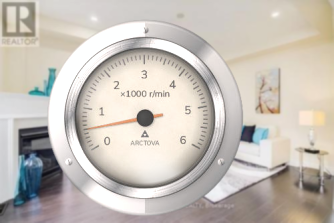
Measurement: 500 rpm
